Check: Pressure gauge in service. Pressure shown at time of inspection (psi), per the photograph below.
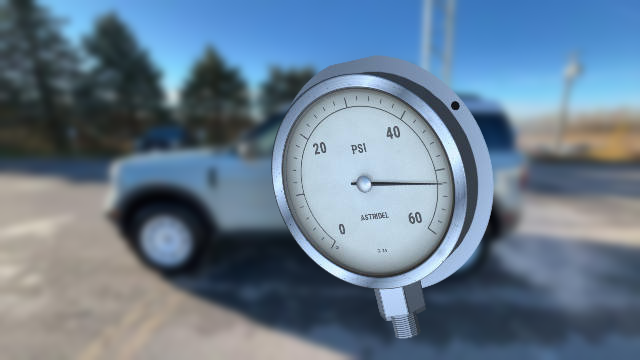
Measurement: 52 psi
